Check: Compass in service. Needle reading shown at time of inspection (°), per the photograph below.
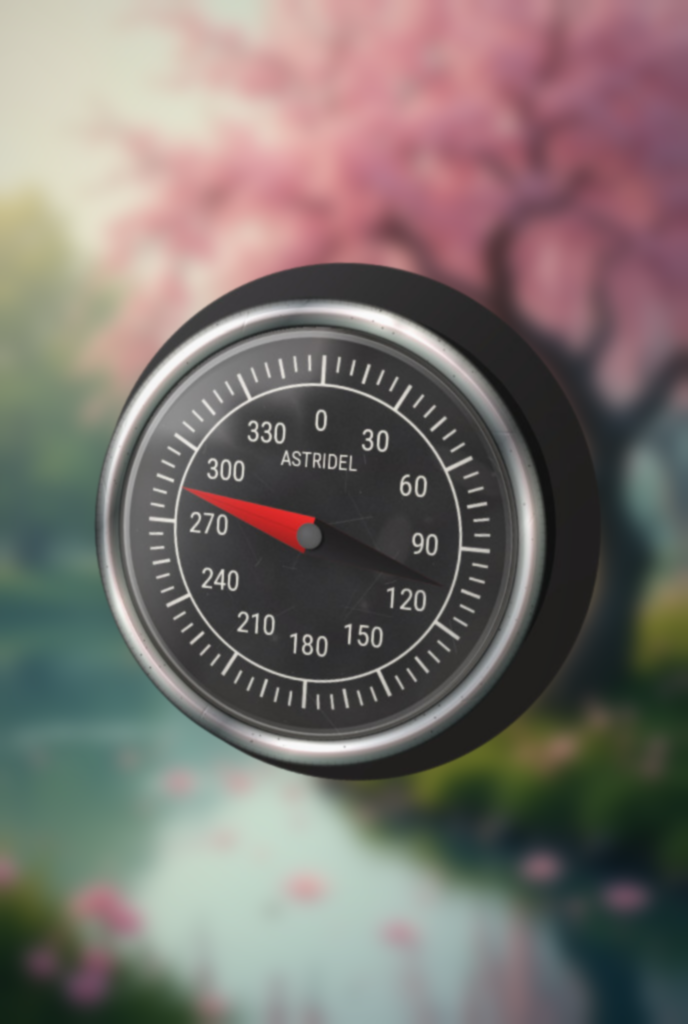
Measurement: 285 °
